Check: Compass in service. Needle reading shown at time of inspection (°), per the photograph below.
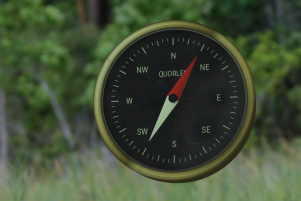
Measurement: 30 °
